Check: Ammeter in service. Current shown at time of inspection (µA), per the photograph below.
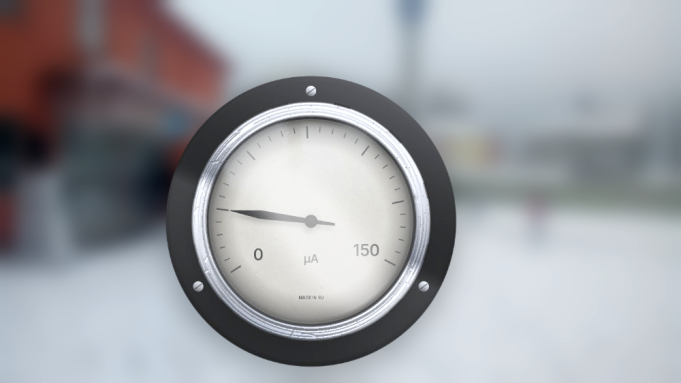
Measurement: 25 µA
